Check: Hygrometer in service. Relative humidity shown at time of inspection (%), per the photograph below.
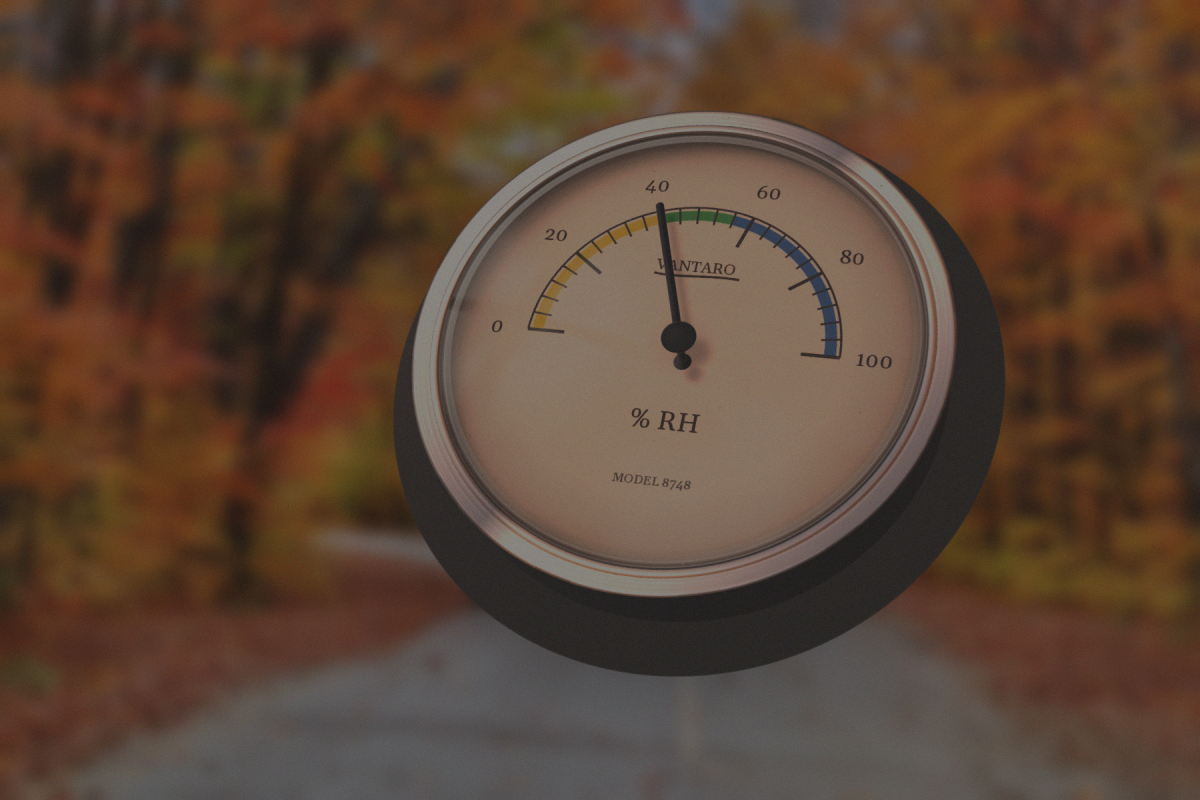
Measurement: 40 %
